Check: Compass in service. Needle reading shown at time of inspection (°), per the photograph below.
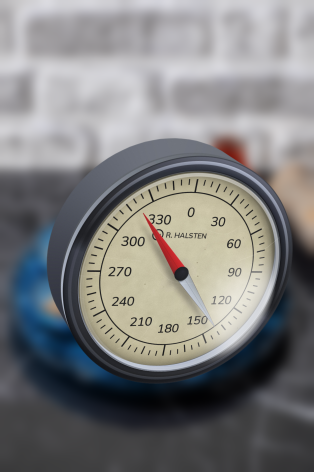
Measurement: 320 °
